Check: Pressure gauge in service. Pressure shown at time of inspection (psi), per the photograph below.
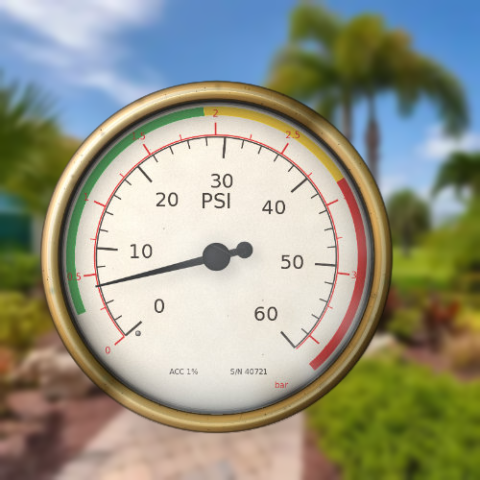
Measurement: 6 psi
